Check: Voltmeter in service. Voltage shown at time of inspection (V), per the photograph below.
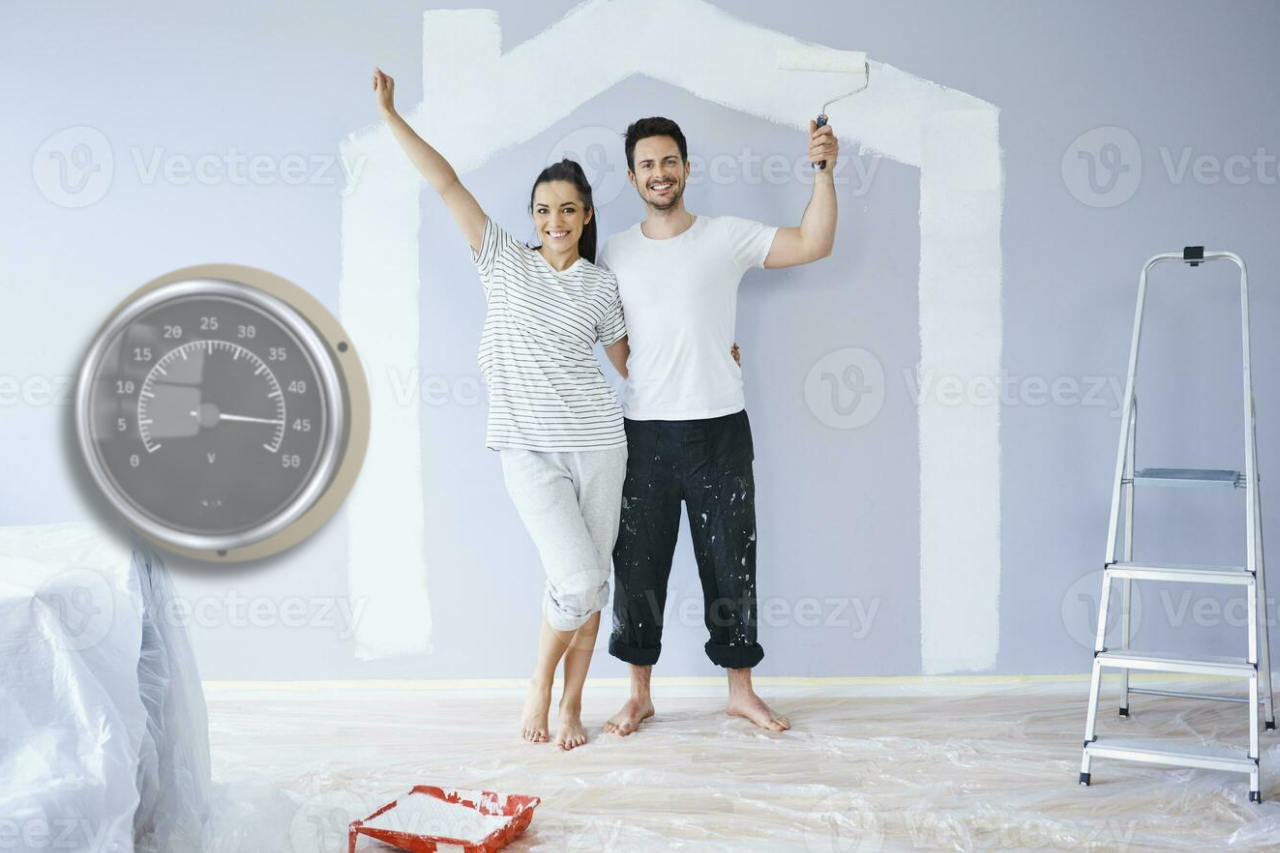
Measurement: 45 V
